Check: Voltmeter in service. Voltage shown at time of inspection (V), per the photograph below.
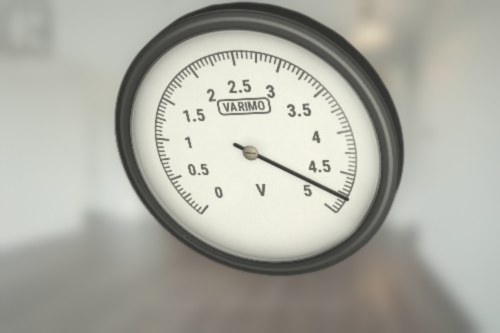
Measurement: 4.75 V
